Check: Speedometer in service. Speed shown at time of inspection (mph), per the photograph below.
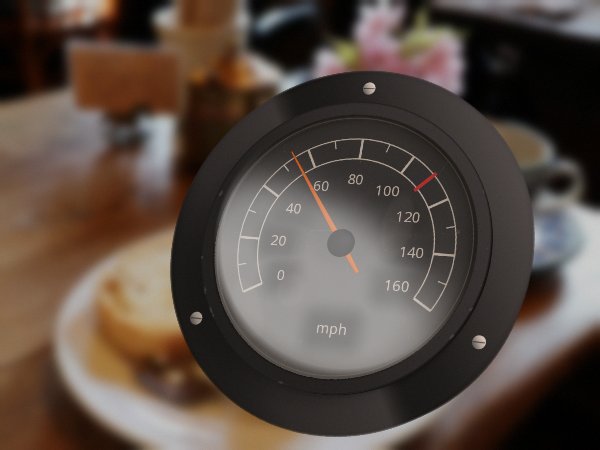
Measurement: 55 mph
